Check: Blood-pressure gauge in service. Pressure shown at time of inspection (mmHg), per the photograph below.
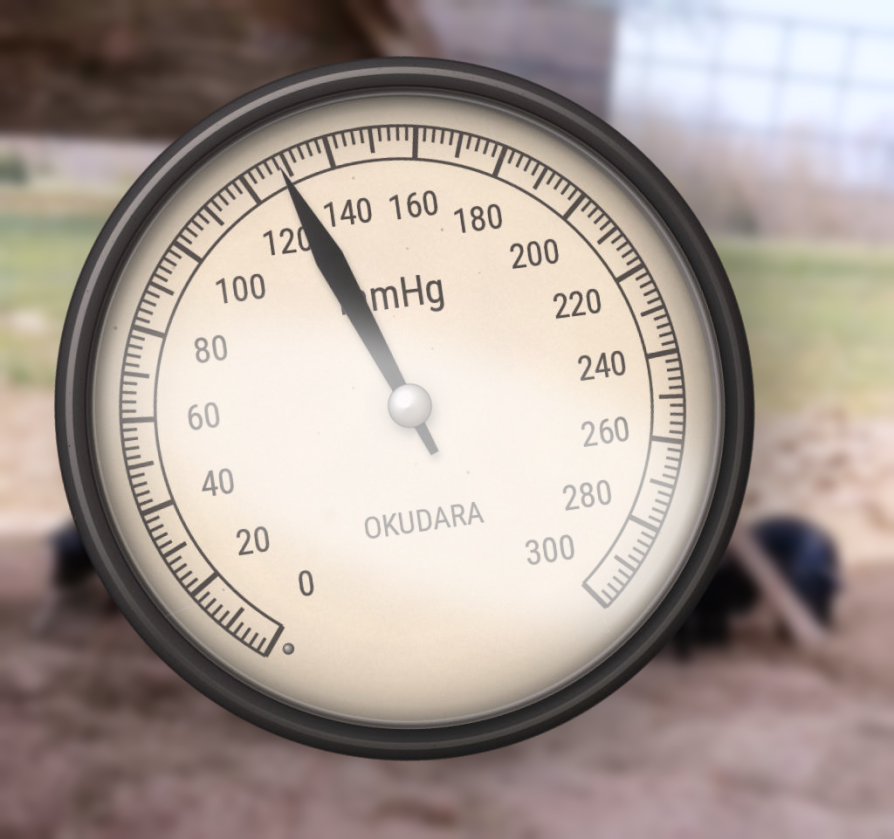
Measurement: 128 mmHg
